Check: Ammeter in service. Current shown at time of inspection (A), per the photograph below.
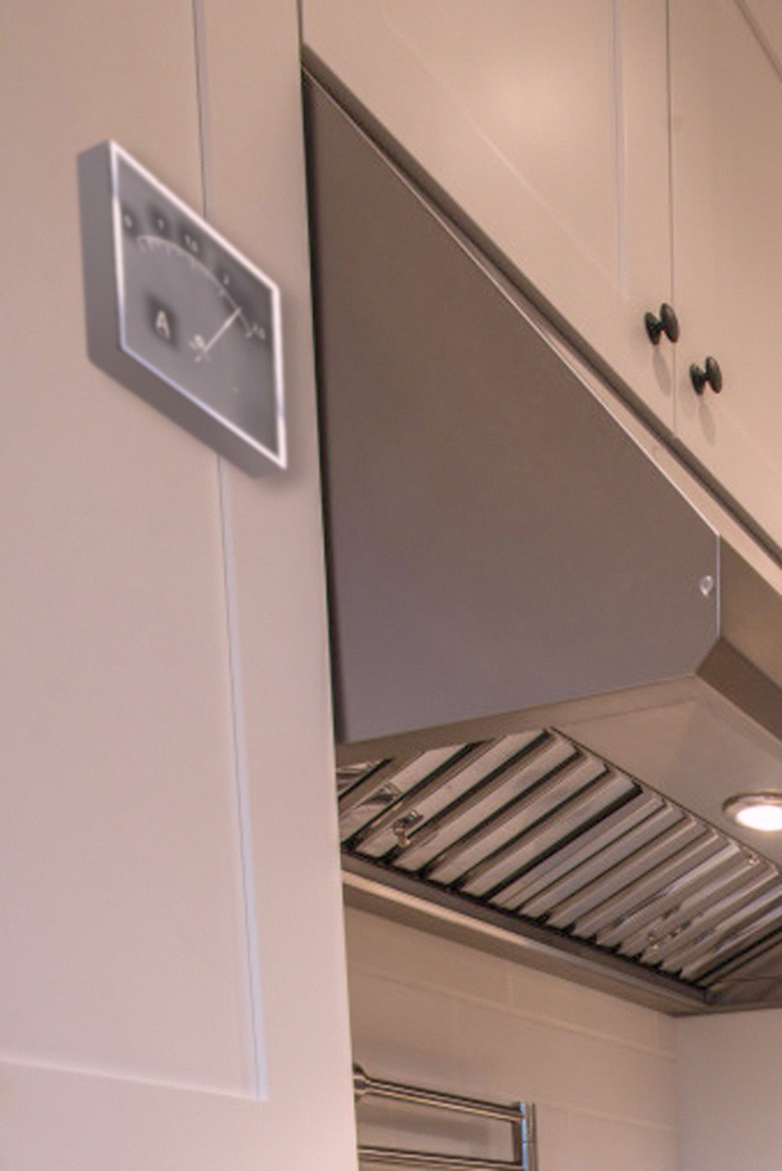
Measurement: 2.25 A
